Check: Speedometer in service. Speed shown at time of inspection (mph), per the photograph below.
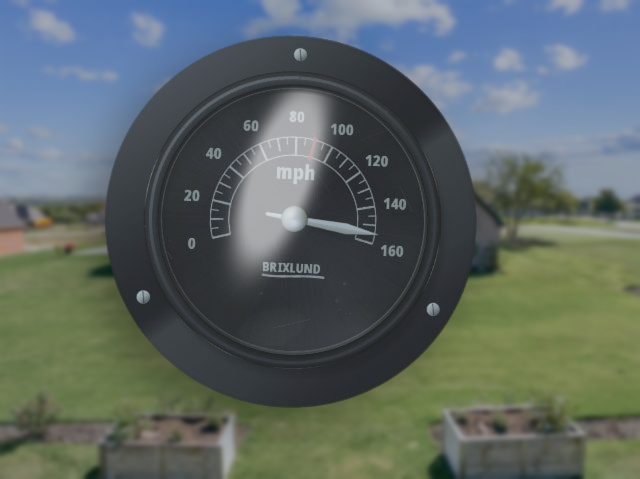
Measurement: 155 mph
